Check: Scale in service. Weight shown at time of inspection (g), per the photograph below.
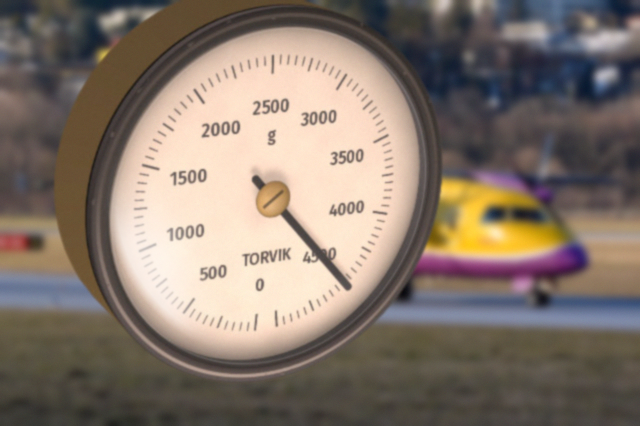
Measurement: 4500 g
